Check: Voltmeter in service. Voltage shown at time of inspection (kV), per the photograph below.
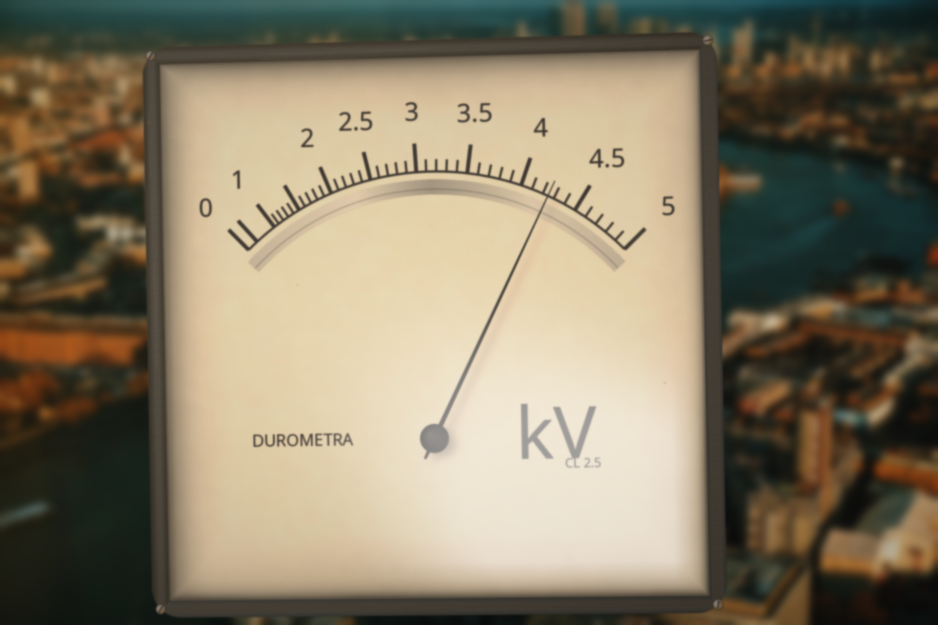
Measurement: 4.25 kV
